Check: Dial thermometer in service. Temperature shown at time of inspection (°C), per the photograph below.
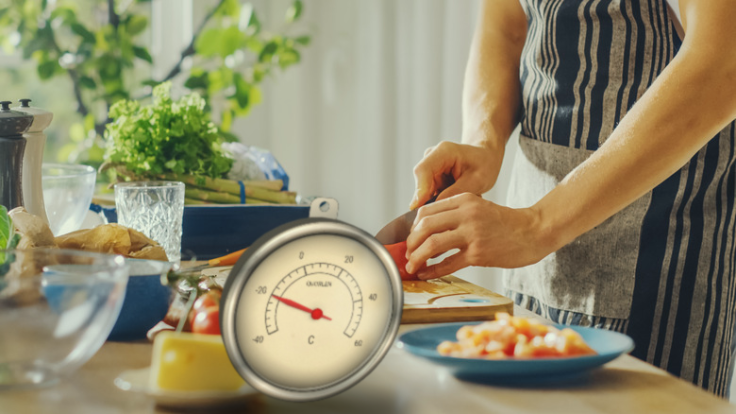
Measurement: -20 °C
